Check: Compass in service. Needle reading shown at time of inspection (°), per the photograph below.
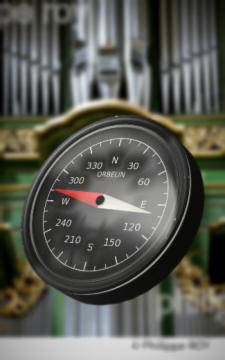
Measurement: 280 °
